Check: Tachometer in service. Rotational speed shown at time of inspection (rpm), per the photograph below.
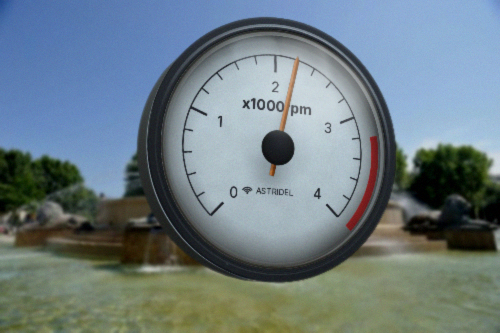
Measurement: 2200 rpm
